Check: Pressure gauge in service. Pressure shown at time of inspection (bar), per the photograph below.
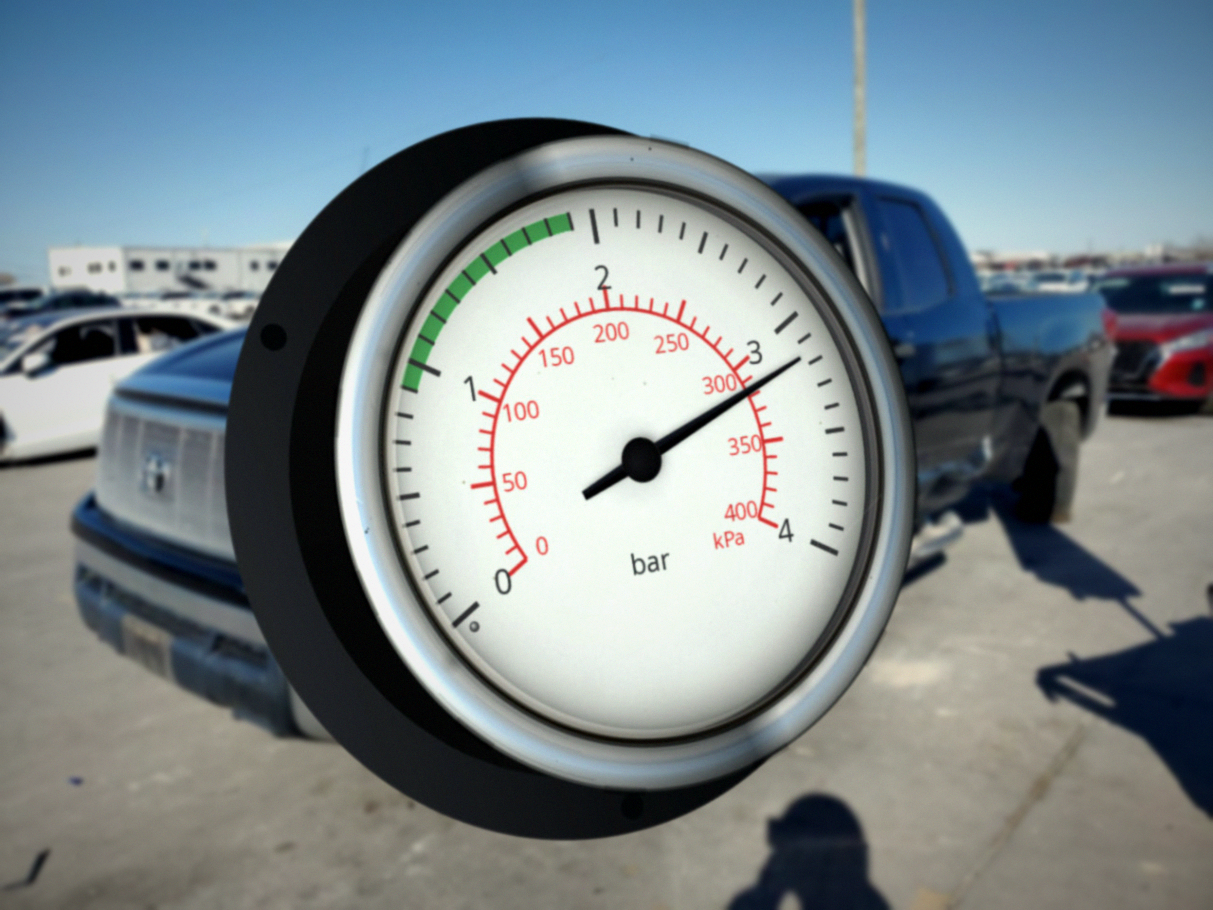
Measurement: 3.15 bar
